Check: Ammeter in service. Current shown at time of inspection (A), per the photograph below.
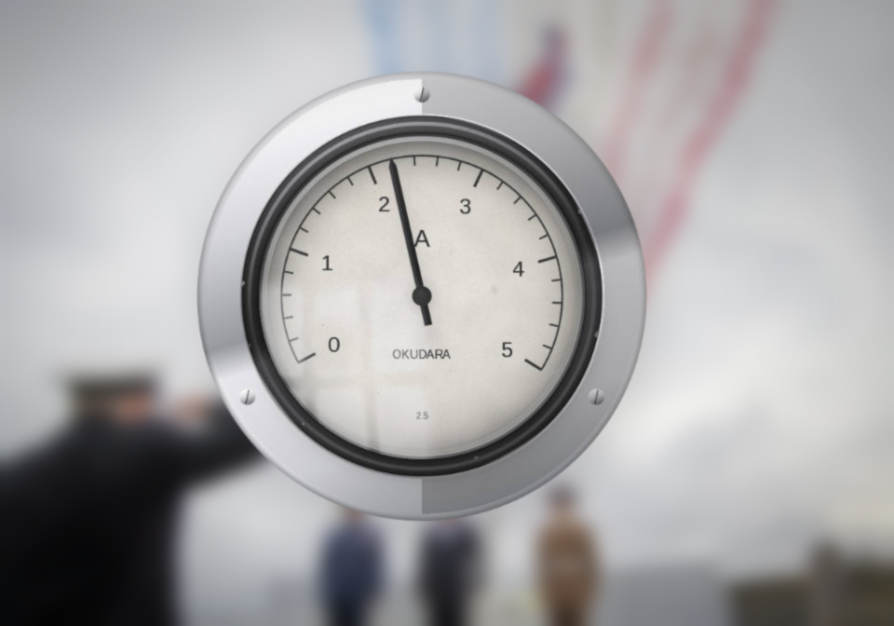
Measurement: 2.2 A
